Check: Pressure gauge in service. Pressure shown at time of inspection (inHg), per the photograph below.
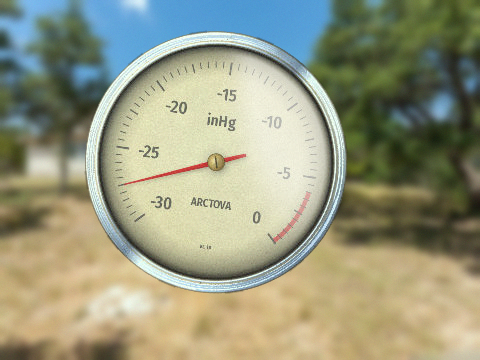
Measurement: -27.5 inHg
